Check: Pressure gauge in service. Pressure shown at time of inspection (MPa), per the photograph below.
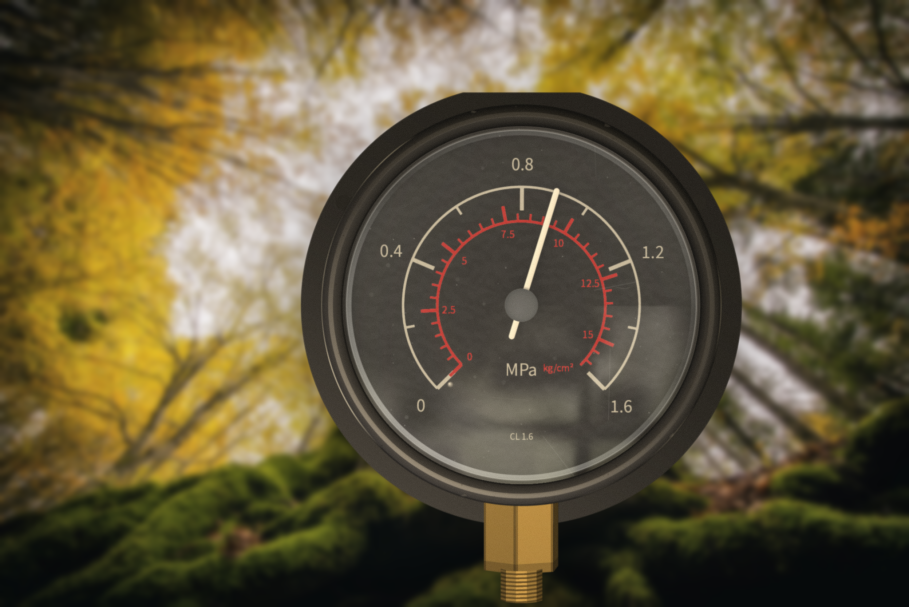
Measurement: 0.9 MPa
